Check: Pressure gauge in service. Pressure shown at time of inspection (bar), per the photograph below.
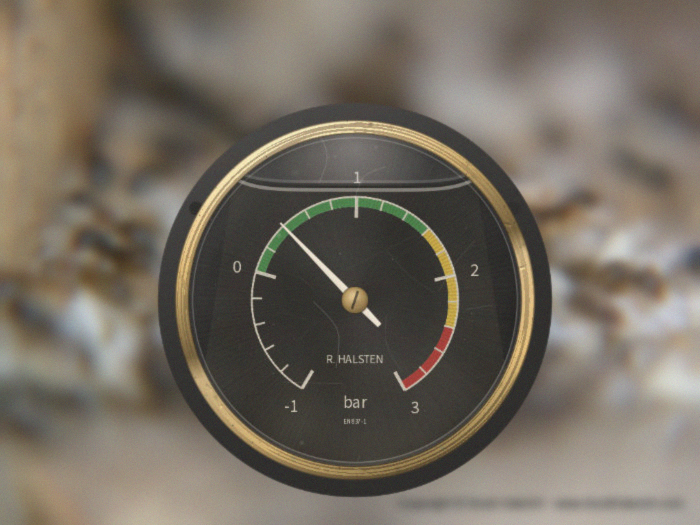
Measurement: 0.4 bar
